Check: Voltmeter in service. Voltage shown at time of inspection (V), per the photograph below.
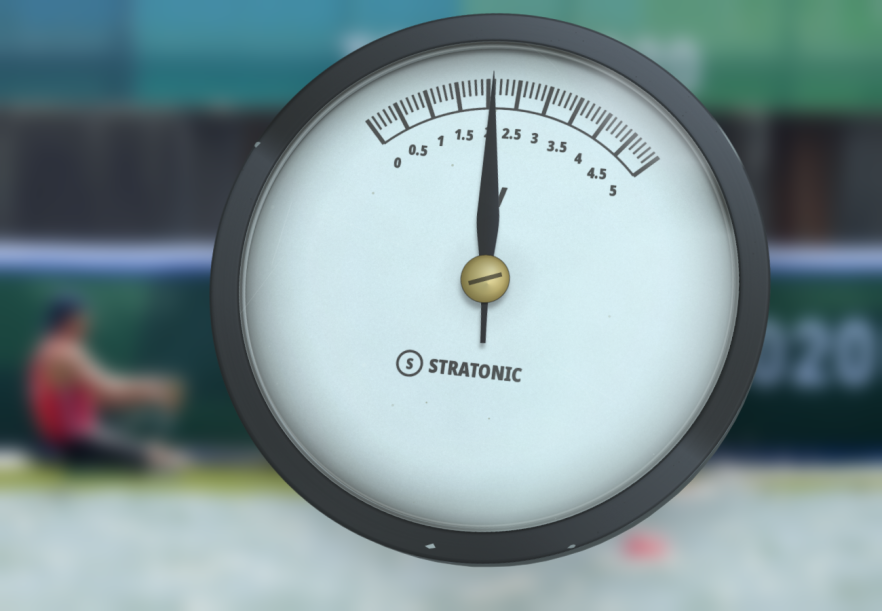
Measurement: 2.1 V
